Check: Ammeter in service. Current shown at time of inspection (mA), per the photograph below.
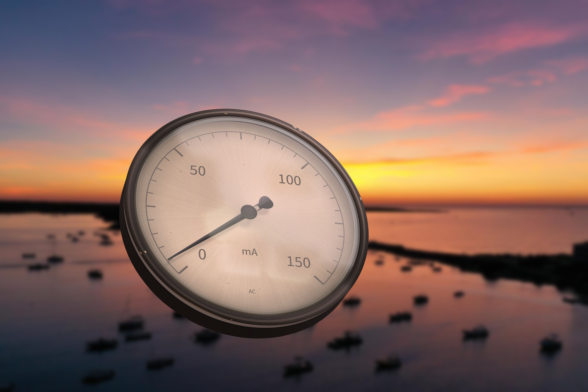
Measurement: 5 mA
